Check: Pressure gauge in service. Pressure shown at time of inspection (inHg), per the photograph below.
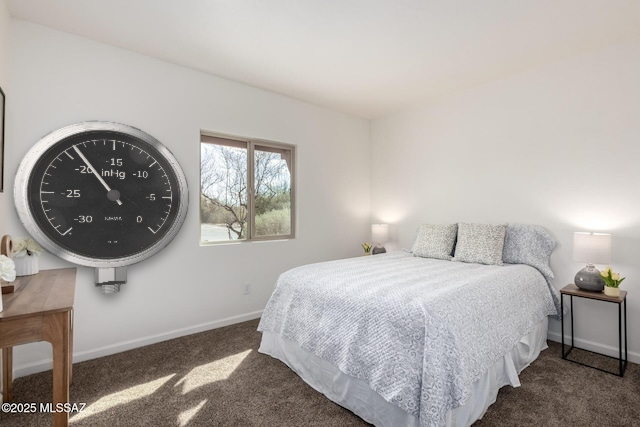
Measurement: -19 inHg
